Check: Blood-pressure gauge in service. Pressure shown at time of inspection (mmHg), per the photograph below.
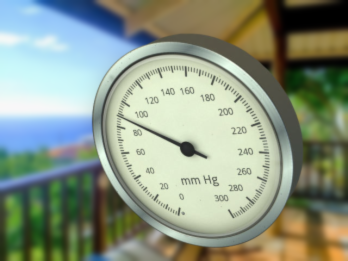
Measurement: 90 mmHg
